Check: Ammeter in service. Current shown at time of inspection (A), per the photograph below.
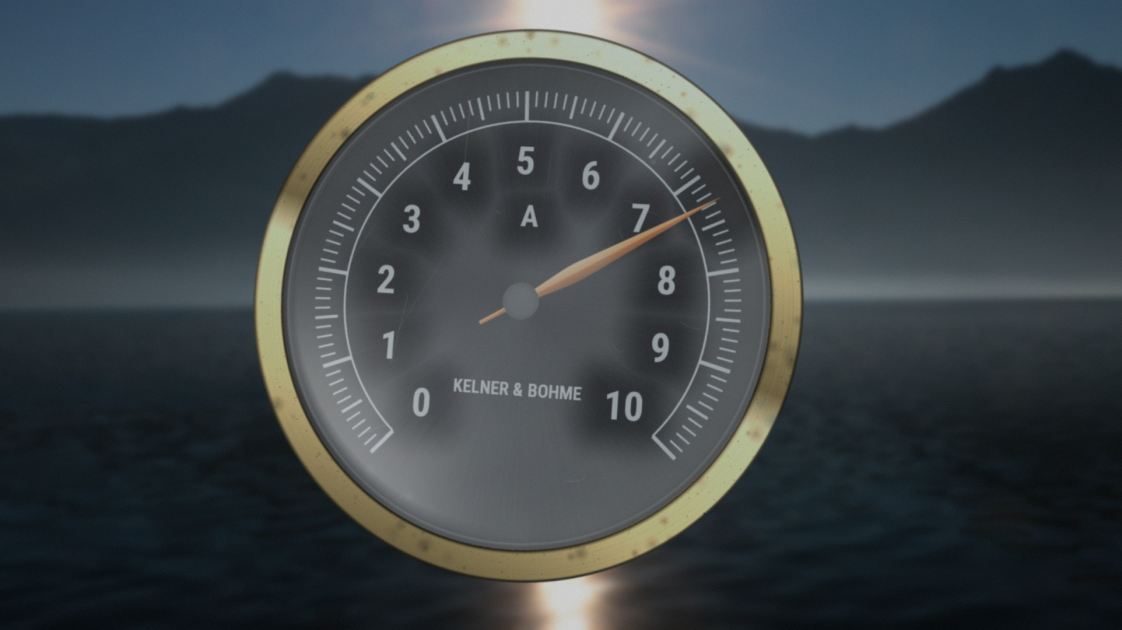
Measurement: 7.3 A
